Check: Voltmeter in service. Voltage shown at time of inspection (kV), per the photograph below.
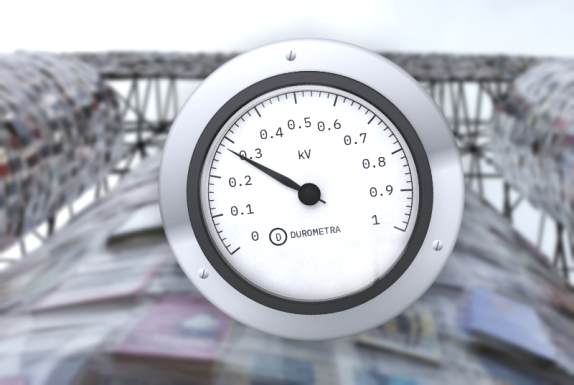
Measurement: 0.28 kV
